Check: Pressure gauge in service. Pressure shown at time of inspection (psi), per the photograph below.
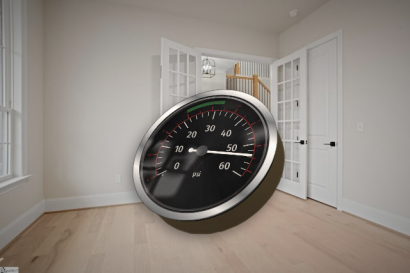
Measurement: 54 psi
